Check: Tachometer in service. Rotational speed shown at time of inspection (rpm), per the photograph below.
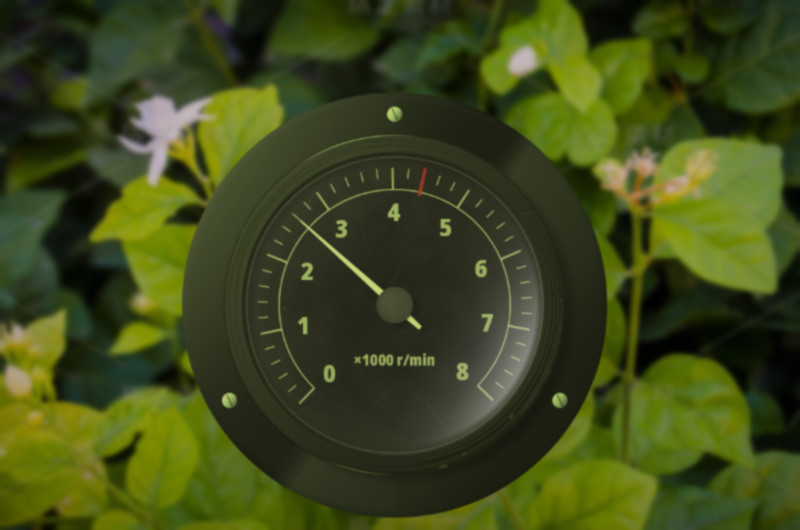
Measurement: 2600 rpm
